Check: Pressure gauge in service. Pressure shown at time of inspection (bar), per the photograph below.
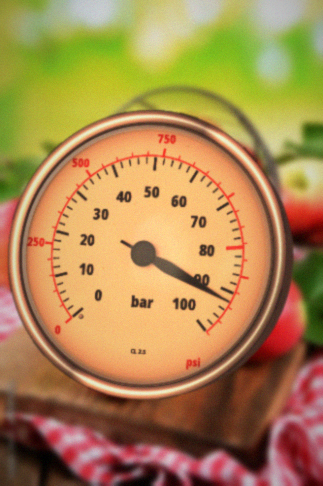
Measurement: 92 bar
